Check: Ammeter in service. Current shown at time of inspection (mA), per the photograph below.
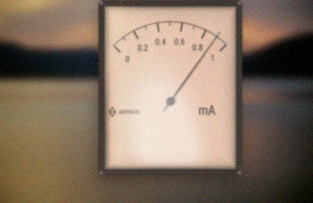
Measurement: 0.9 mA
